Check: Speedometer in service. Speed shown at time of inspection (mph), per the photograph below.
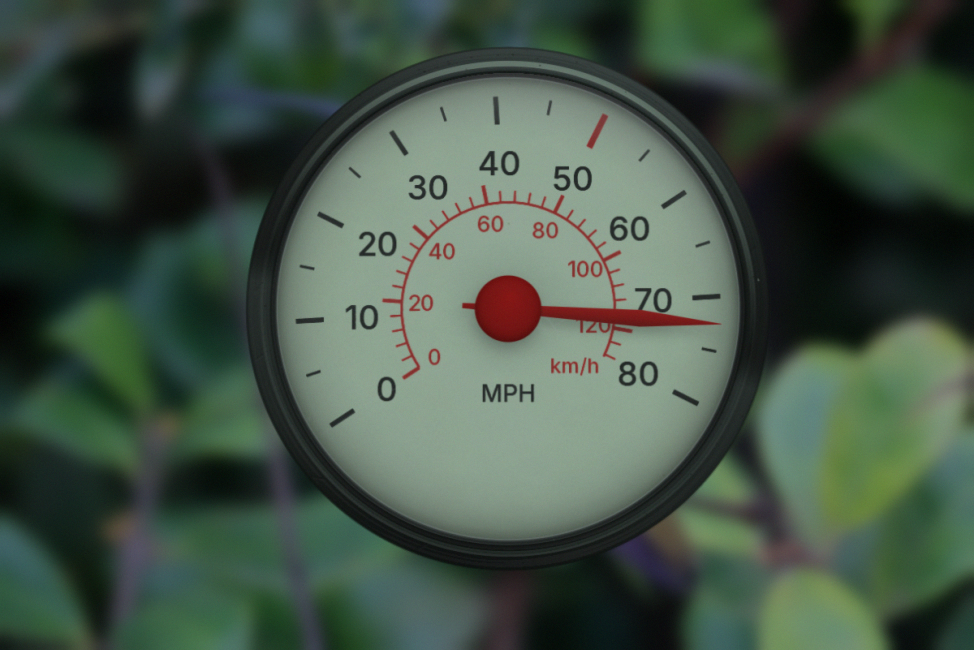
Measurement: 72.5 mph
